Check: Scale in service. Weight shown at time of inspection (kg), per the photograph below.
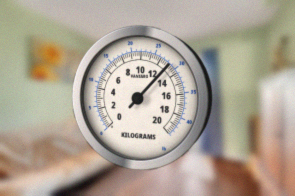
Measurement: 13 kg
